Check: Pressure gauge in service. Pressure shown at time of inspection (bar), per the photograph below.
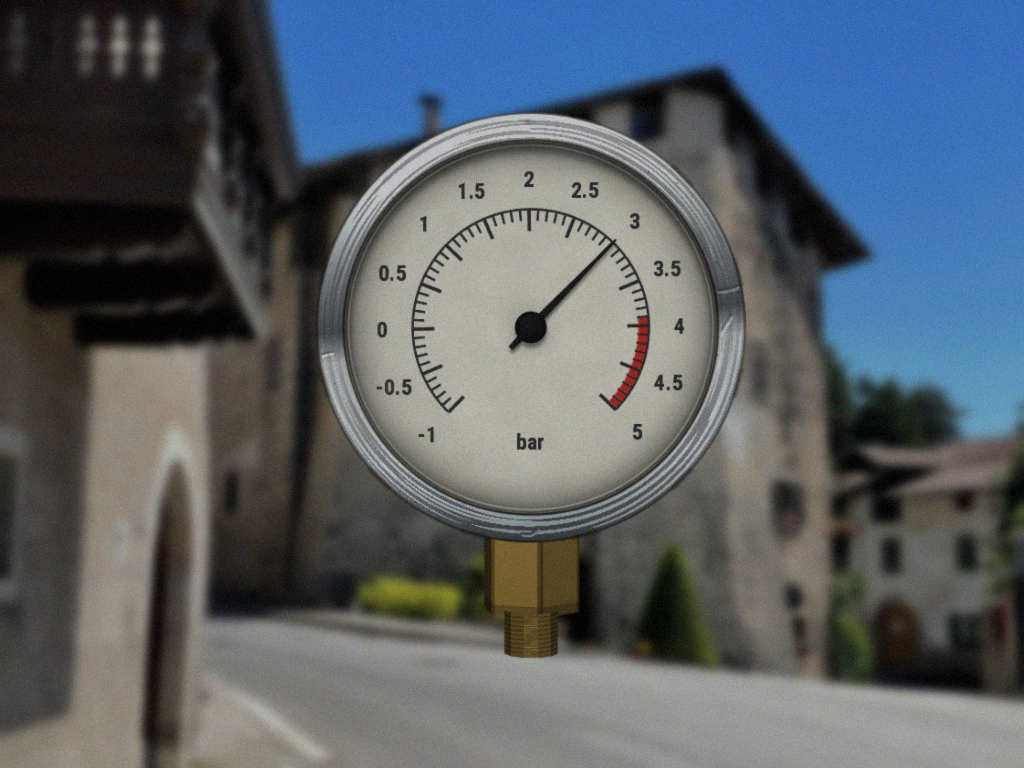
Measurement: 3 bar
